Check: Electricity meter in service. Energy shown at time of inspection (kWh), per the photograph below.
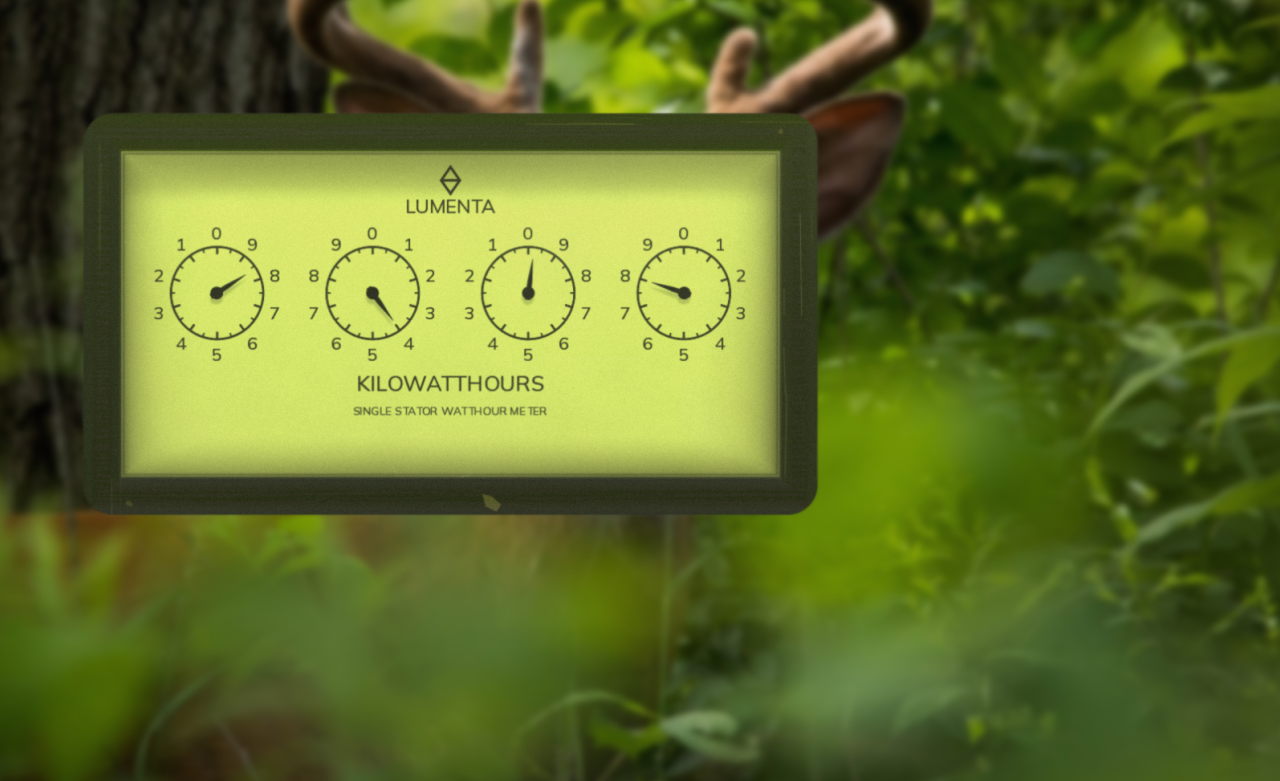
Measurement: 8398 kWh
